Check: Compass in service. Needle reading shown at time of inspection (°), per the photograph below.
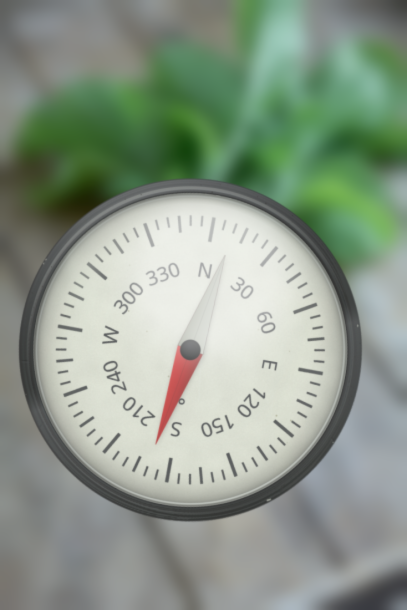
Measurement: 190 °
